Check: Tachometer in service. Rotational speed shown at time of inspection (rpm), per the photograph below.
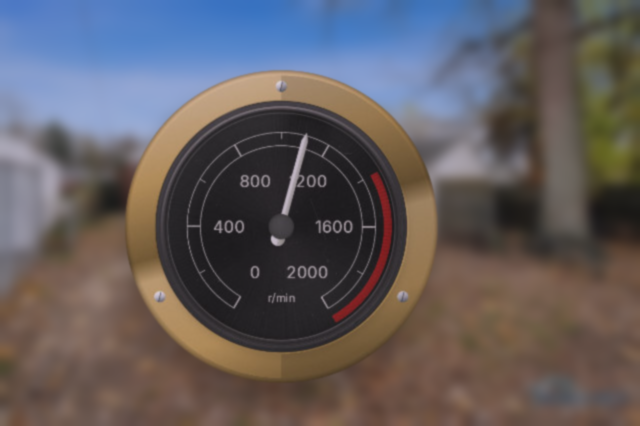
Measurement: 1100 rpm
